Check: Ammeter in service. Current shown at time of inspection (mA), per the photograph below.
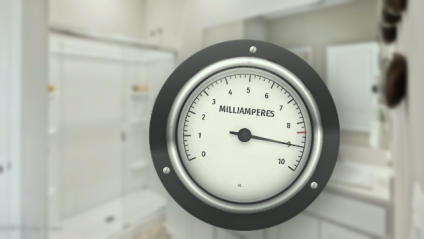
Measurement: 9 mA
